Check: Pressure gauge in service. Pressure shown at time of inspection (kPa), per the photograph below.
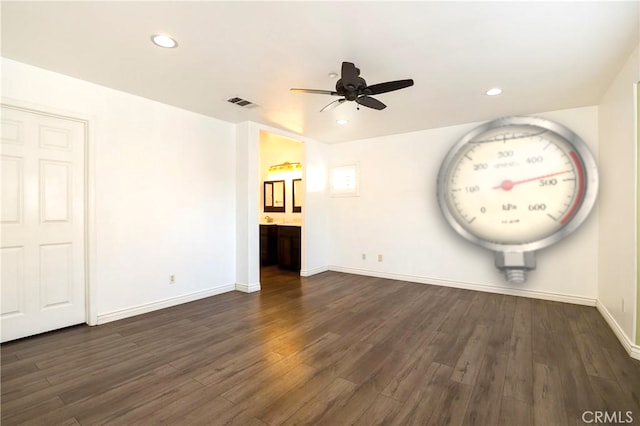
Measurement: 480 kPa
